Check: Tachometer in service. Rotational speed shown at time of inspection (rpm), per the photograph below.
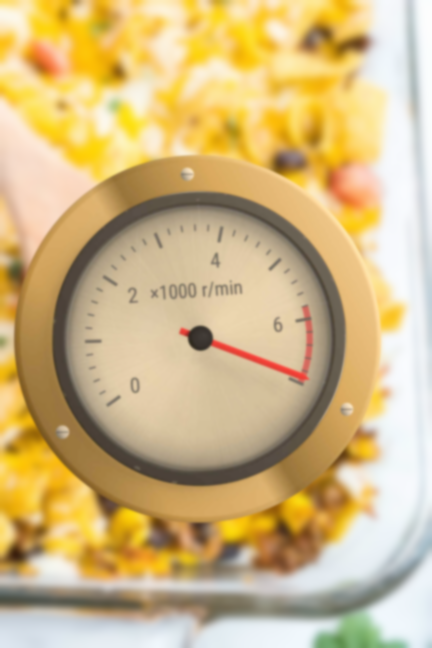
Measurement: 6900 rpm
